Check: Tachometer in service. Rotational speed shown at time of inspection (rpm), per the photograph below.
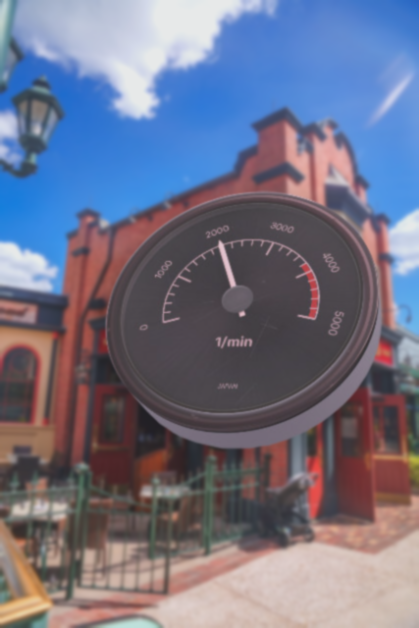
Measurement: 2000 rpm
